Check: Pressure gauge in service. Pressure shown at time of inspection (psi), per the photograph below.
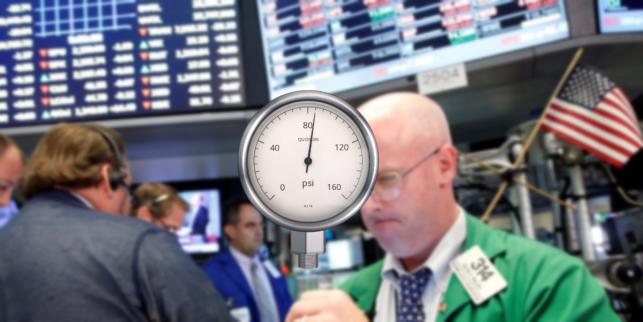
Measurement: 85 psi
